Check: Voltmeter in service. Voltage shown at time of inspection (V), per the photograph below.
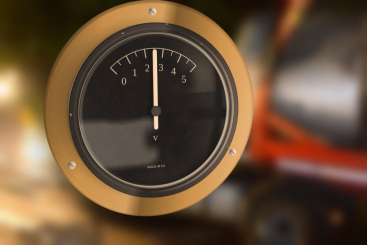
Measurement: 2.5 V
